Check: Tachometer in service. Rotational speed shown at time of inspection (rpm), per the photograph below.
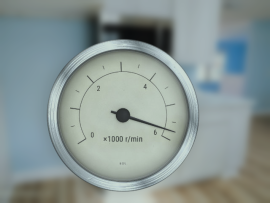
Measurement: 5750 rpm
